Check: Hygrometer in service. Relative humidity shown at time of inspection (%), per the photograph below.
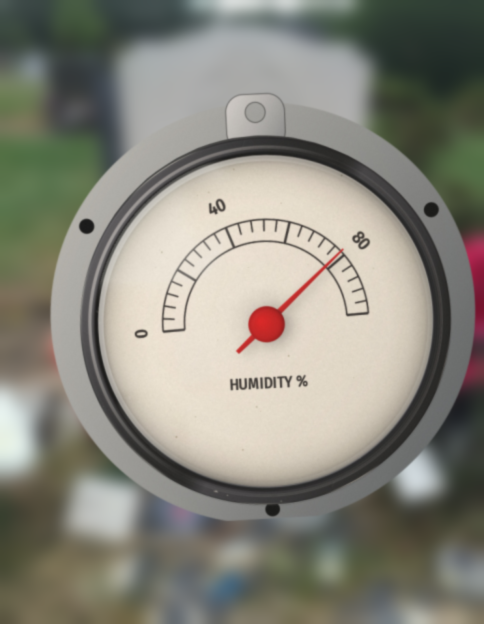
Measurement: 78 %
